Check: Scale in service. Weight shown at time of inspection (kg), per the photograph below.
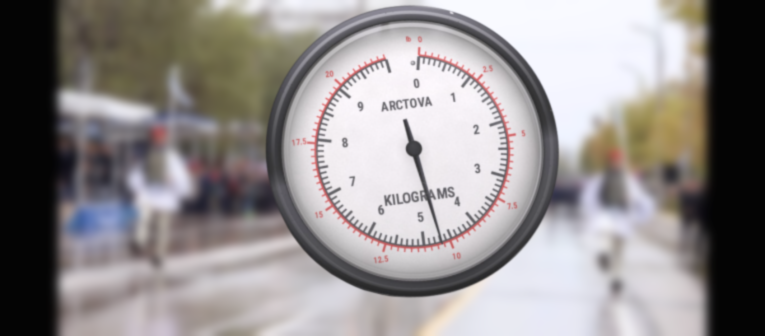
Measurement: 4.7 kg
